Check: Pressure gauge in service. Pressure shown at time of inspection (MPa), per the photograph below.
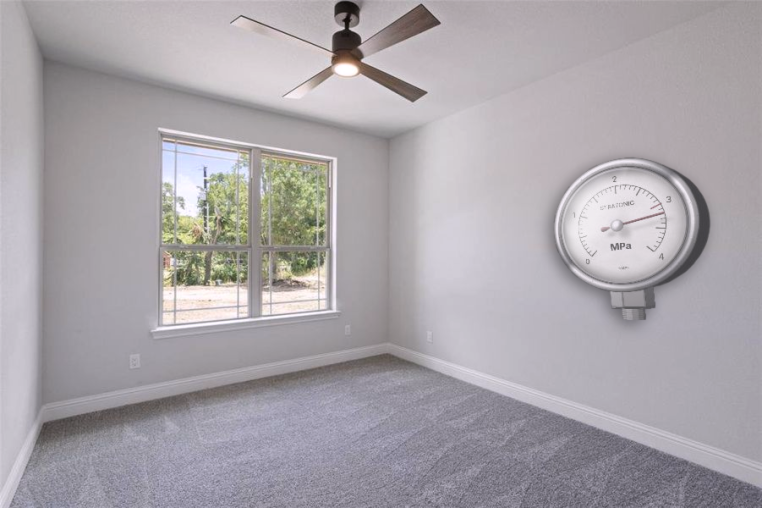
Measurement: 3.2 MPa
